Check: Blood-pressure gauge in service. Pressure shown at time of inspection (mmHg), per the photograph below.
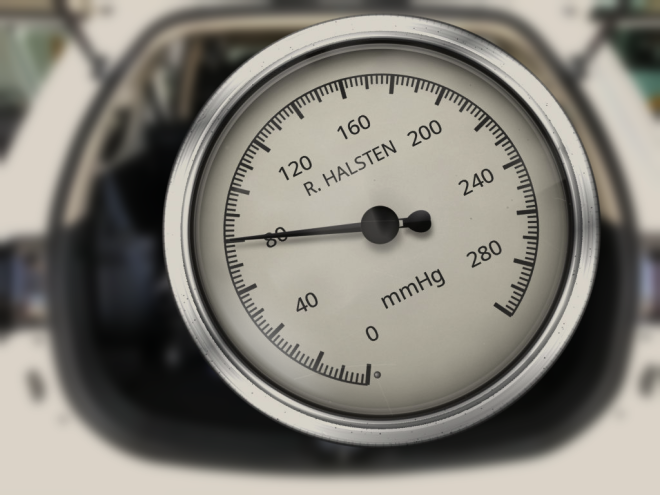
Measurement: 80 mmHg
